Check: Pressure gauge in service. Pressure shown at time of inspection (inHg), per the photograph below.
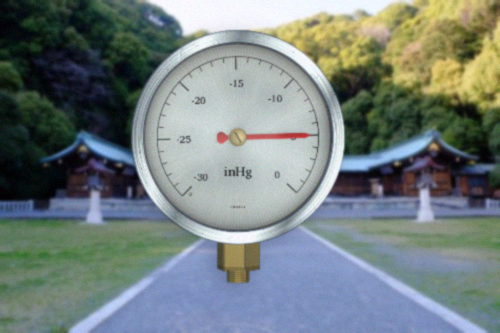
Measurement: -5 inHg
